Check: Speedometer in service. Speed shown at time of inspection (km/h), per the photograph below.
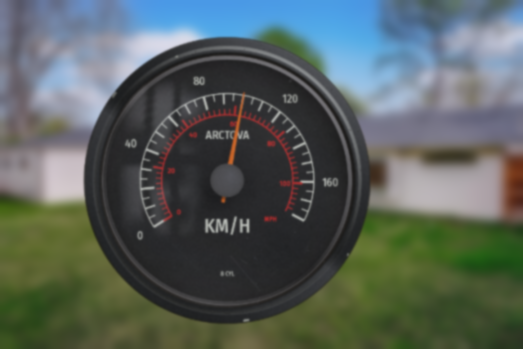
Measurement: 100 km/h
